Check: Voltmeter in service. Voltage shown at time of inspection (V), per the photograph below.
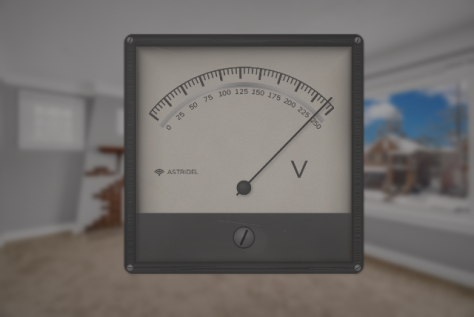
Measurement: 240 V
